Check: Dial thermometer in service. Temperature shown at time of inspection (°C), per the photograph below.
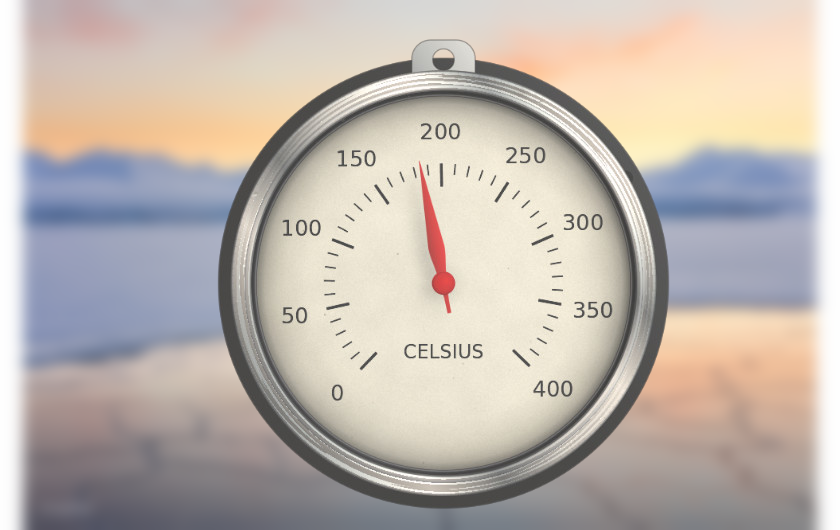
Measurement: 185 °C
